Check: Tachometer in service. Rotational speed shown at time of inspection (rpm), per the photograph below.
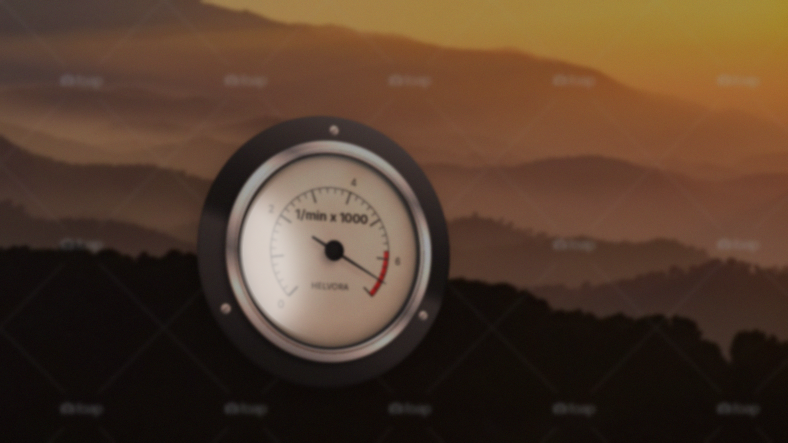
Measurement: 6600 rpm
